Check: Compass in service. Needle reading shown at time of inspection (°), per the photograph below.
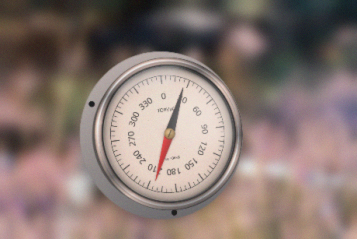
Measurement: 205 °
